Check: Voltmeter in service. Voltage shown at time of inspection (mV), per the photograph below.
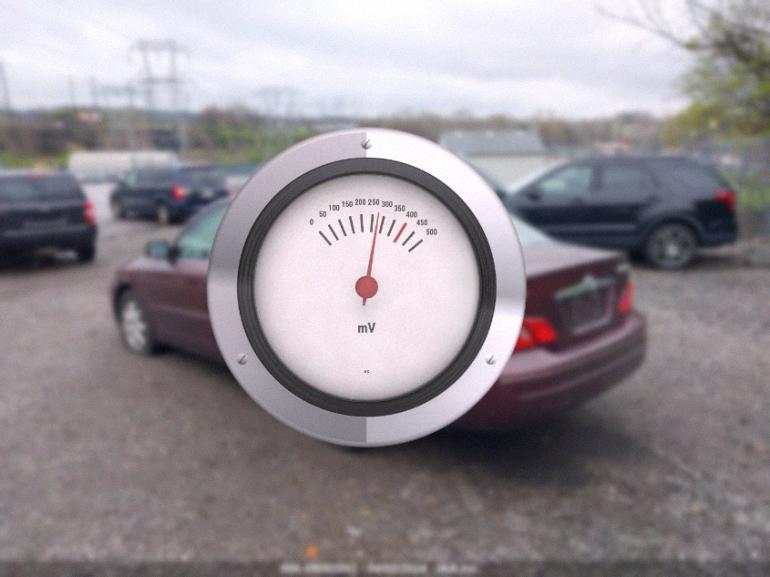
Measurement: 275 mV
